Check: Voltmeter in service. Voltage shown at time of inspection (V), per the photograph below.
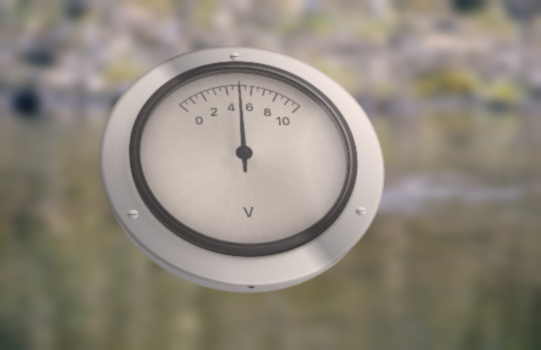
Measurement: 5 V
